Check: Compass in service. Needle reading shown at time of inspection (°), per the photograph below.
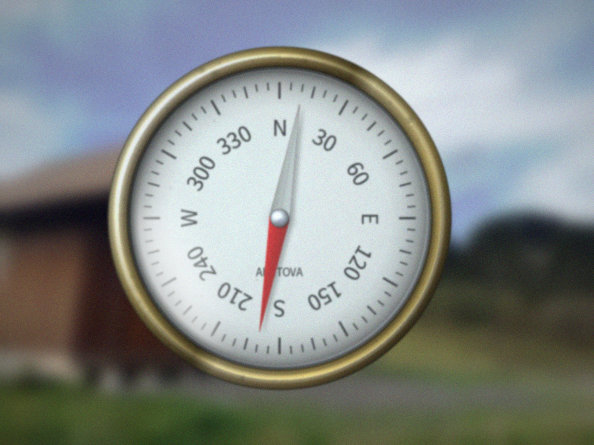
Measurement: 190 °
